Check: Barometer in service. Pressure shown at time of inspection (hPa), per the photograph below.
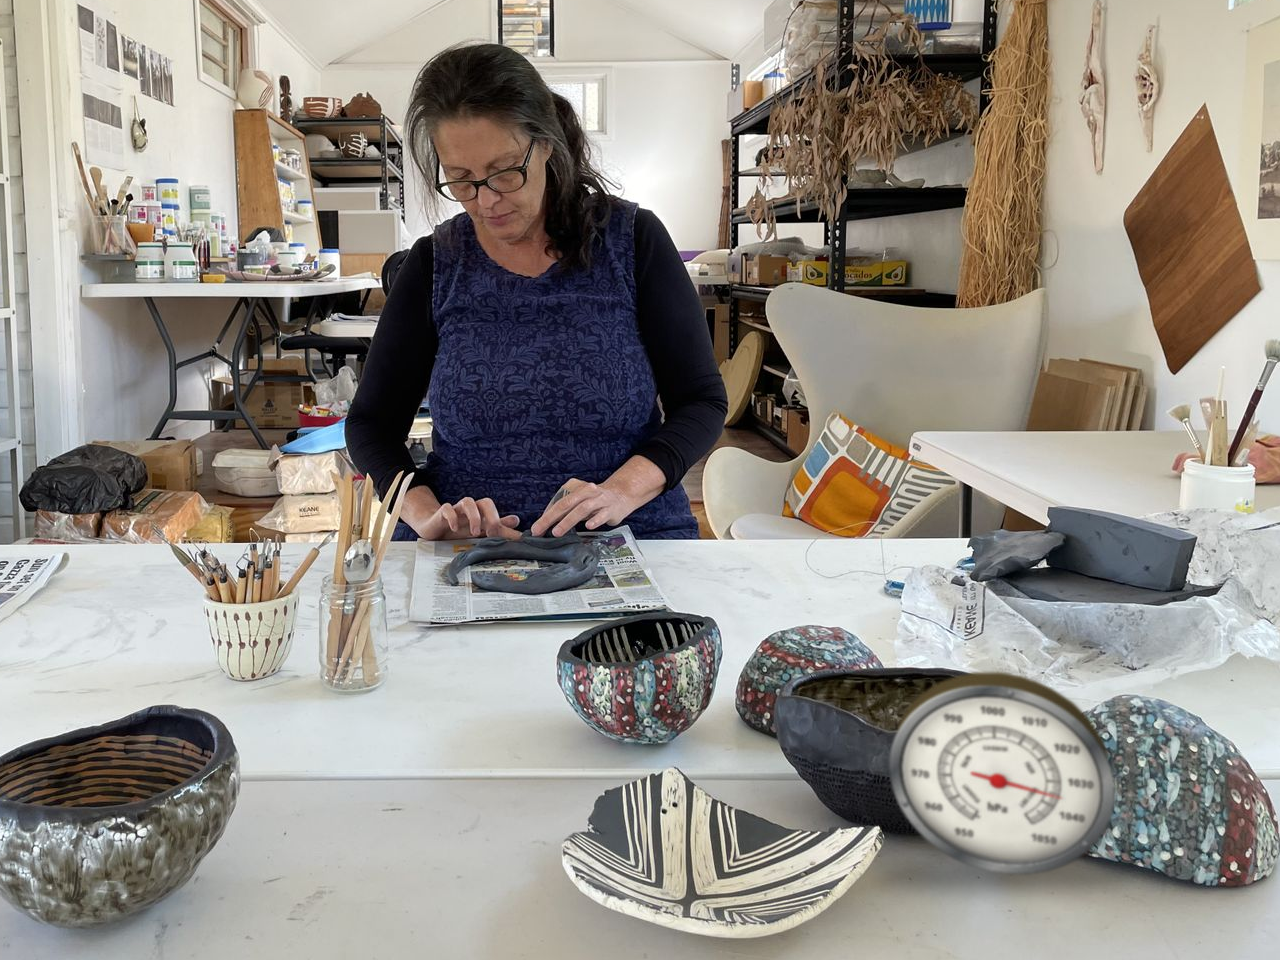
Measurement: 1035 hPa
